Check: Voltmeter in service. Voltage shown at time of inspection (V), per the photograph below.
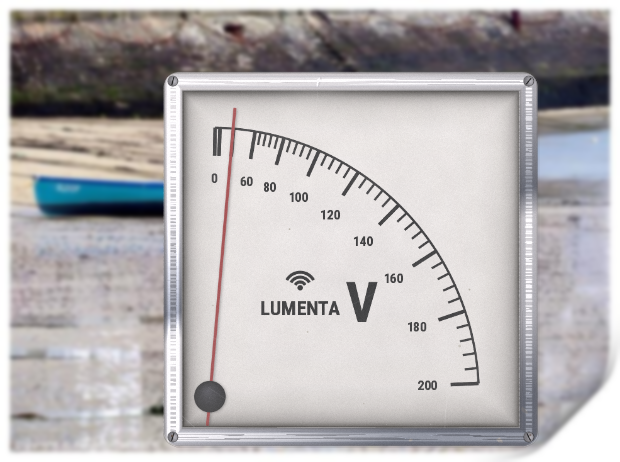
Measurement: 40 V
